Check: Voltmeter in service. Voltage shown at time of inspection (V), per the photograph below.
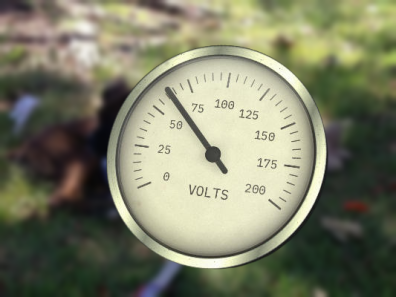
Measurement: 62.5 V
